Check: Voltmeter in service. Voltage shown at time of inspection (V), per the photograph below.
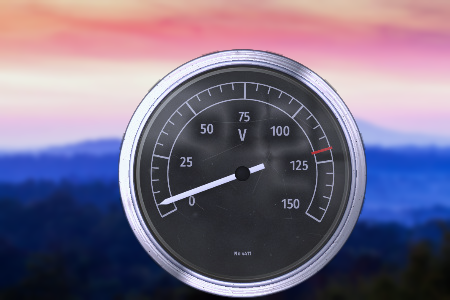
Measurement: 5 V
